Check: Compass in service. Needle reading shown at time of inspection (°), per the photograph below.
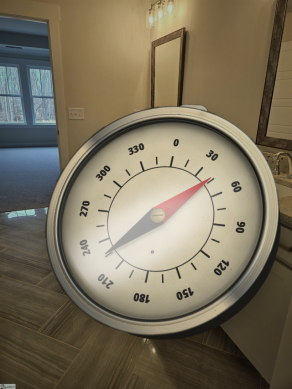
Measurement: 45 °
